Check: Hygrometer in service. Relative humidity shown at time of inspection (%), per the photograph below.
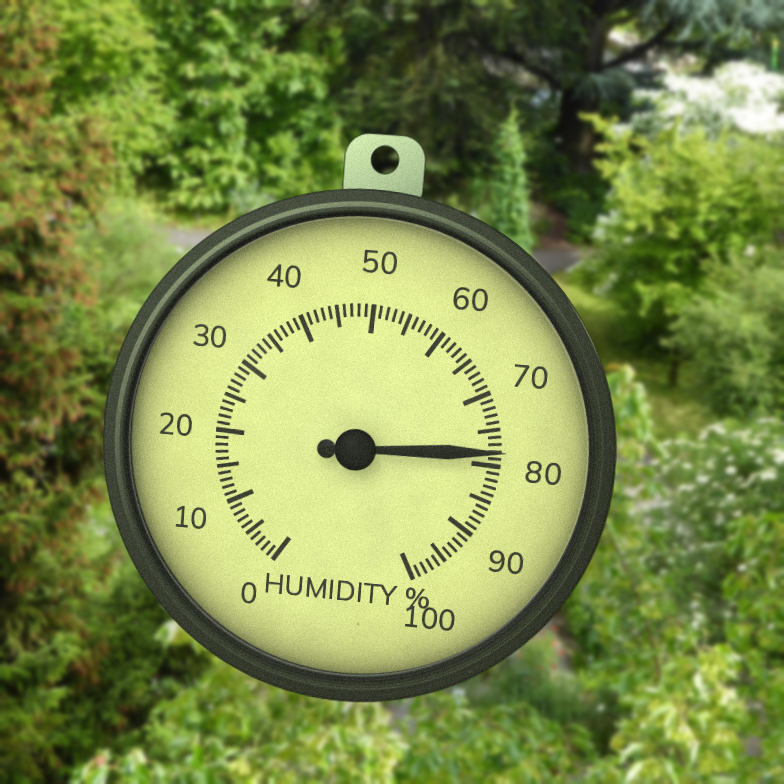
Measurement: 78 %
